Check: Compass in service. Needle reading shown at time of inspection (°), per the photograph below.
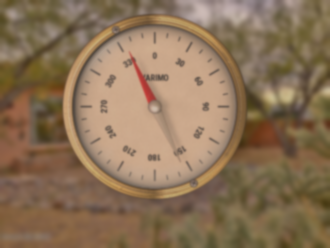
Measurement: 335 °
